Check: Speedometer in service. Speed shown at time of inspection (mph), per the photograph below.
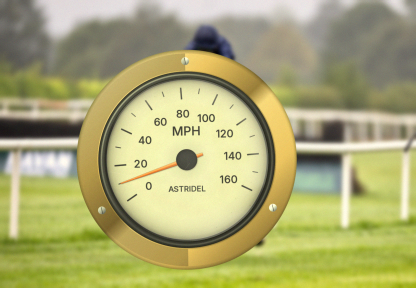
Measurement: 10 mph
